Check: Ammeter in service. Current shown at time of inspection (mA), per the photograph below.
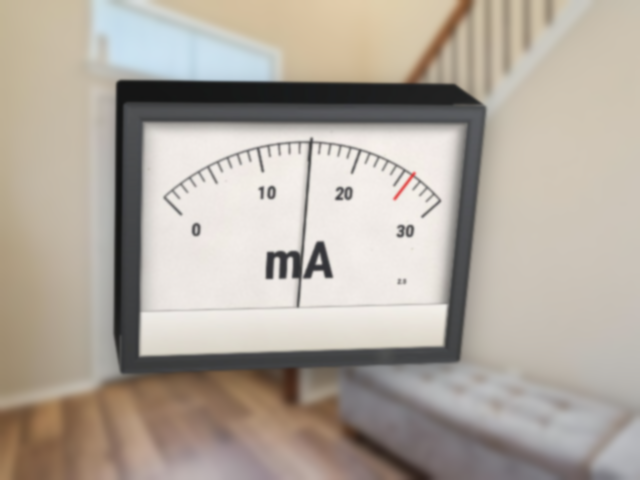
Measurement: 15 mA
